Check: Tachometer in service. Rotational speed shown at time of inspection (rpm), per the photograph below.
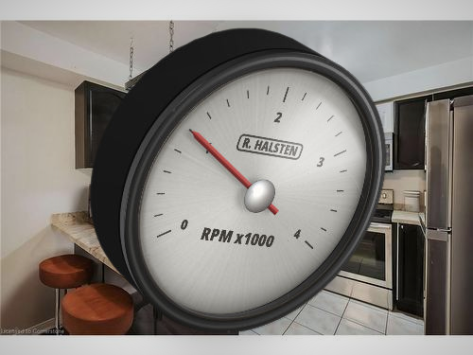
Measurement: 1000 rpm
